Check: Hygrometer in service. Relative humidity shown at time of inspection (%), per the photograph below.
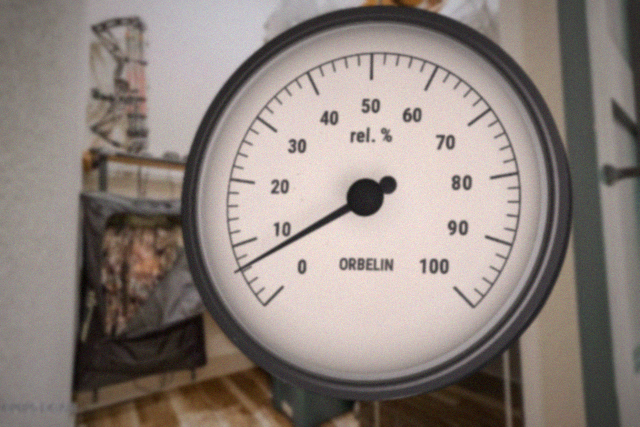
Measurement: 6 %
